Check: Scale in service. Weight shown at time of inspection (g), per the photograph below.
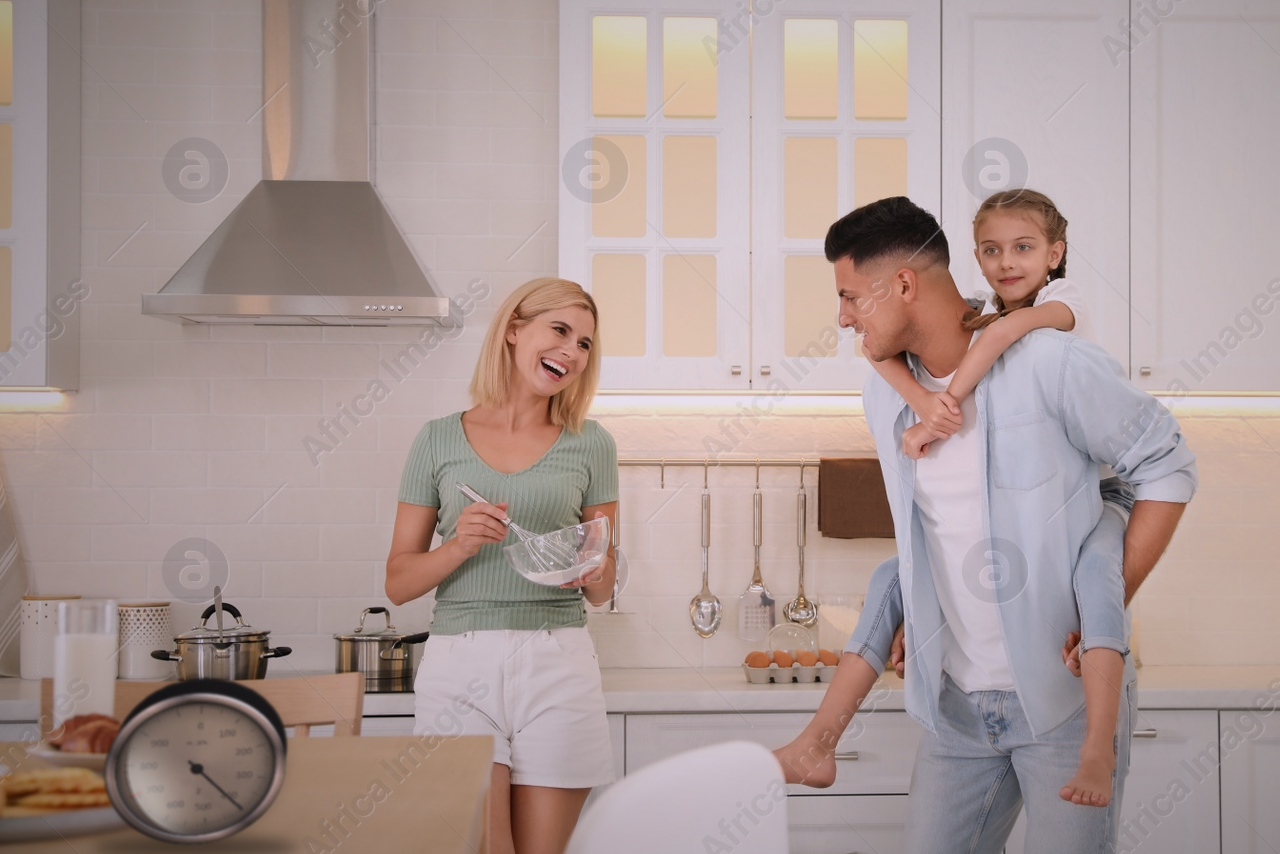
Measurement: 400 g
